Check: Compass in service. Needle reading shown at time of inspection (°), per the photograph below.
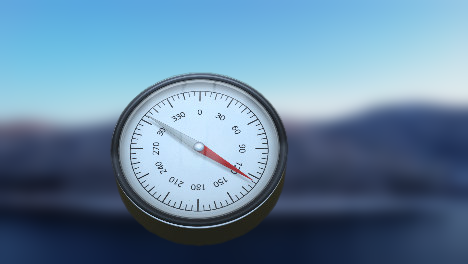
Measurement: 125 °
